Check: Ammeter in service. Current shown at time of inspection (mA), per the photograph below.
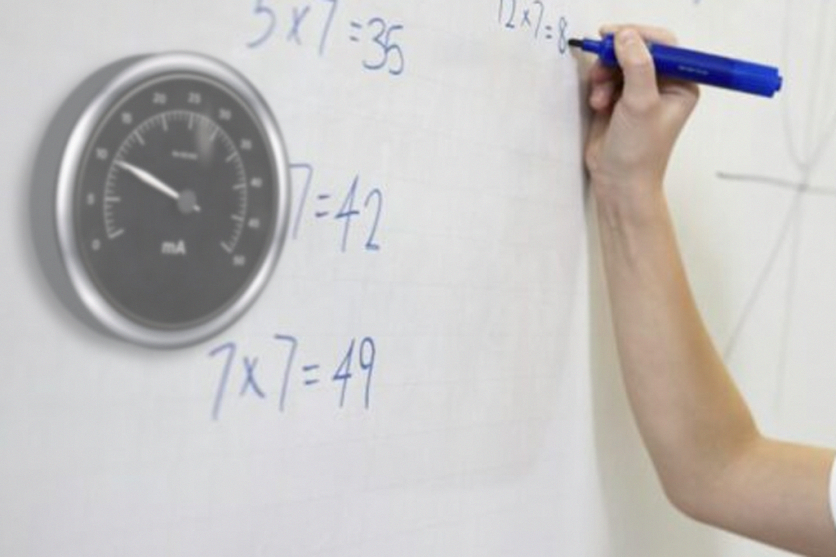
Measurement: 10 mA
